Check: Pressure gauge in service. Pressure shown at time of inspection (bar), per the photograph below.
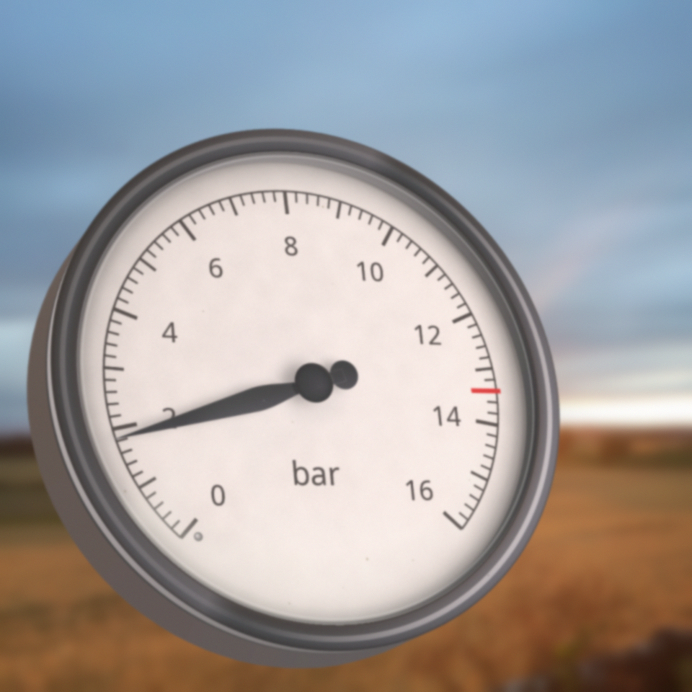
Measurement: 1.8 bar
